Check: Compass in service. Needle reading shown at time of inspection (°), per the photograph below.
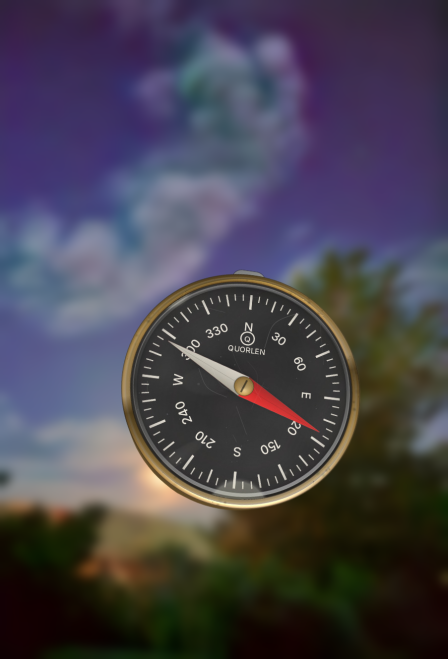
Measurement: 115 °
